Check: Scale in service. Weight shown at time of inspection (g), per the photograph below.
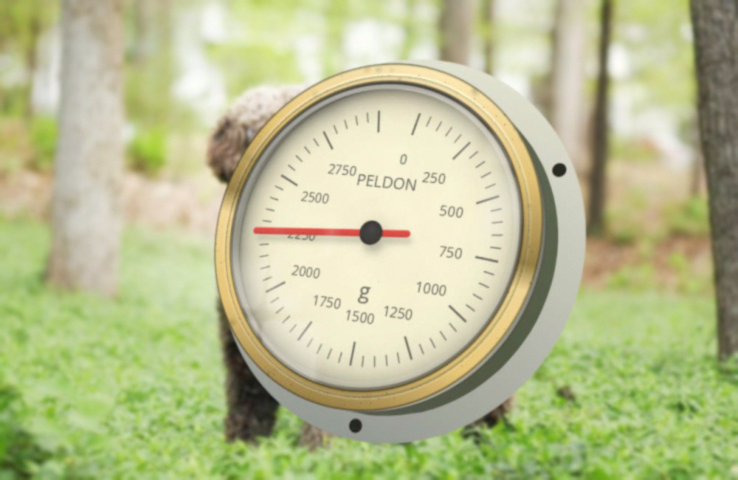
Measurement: 2250 g
